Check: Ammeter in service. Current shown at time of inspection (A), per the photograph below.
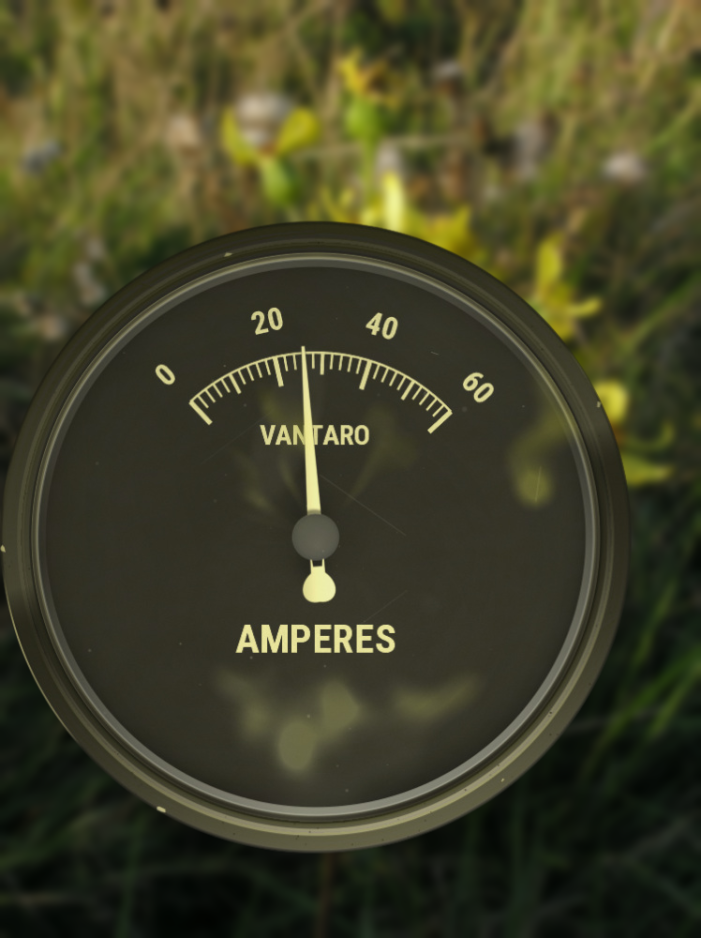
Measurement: 26 A
